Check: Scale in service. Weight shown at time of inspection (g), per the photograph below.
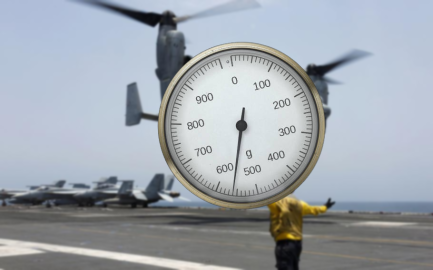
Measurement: 560 g
